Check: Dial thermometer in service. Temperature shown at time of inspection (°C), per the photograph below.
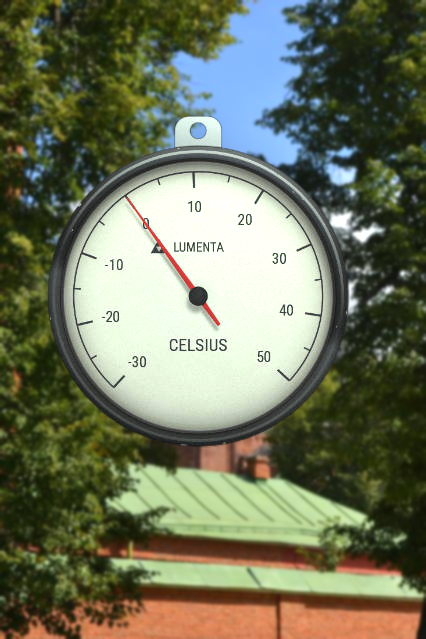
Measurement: 0 °C
